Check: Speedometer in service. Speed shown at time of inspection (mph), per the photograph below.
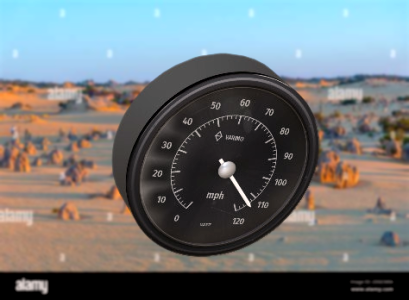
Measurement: 114 mph
